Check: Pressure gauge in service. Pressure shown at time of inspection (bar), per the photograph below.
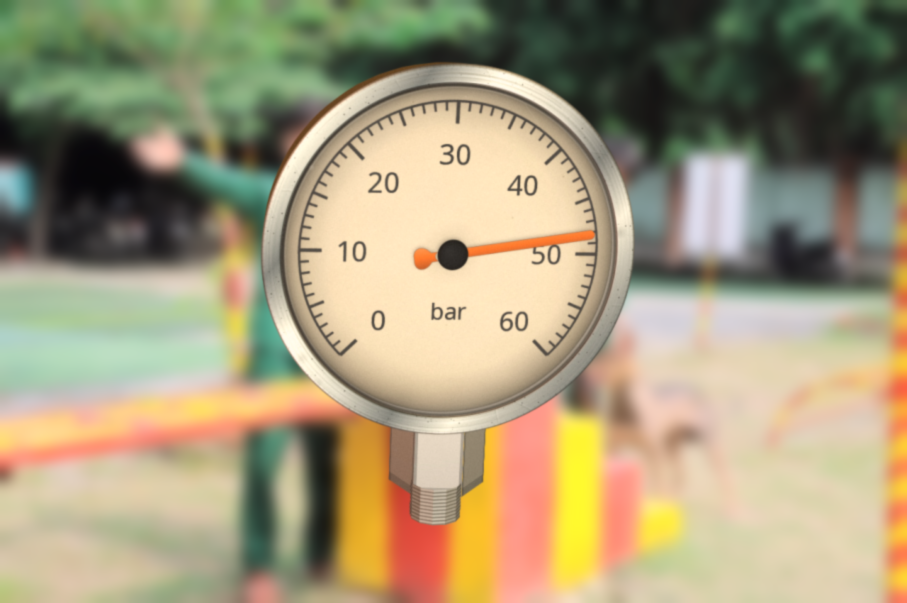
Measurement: 48 bar
